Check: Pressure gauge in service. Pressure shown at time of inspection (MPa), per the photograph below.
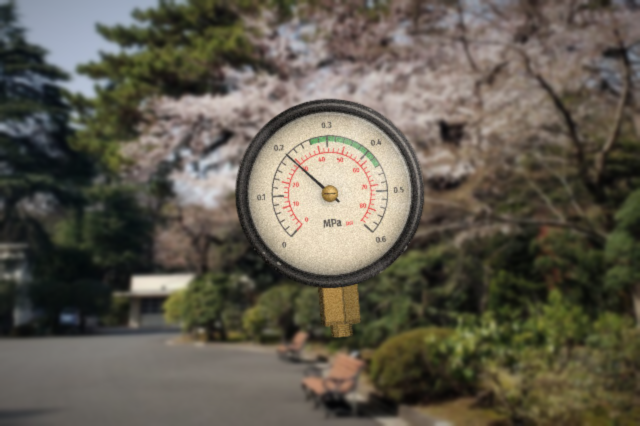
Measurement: 0.2 MPa
